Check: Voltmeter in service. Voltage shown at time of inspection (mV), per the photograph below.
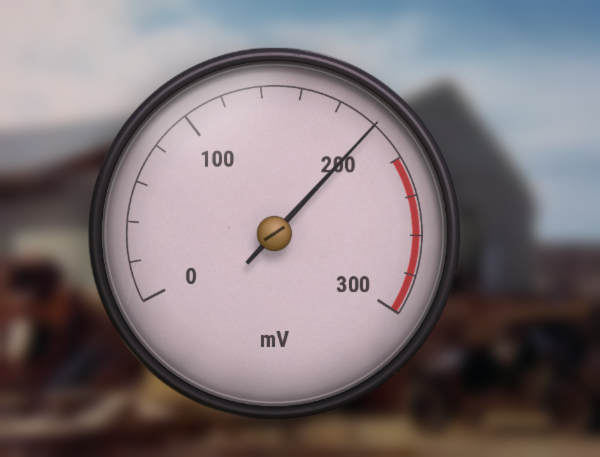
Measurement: 200 mV
